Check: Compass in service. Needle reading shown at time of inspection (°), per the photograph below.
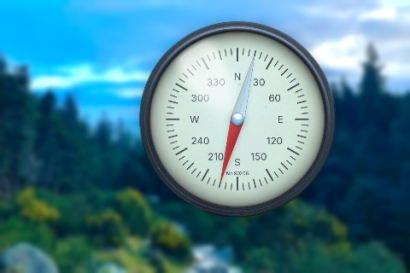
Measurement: 195 °
